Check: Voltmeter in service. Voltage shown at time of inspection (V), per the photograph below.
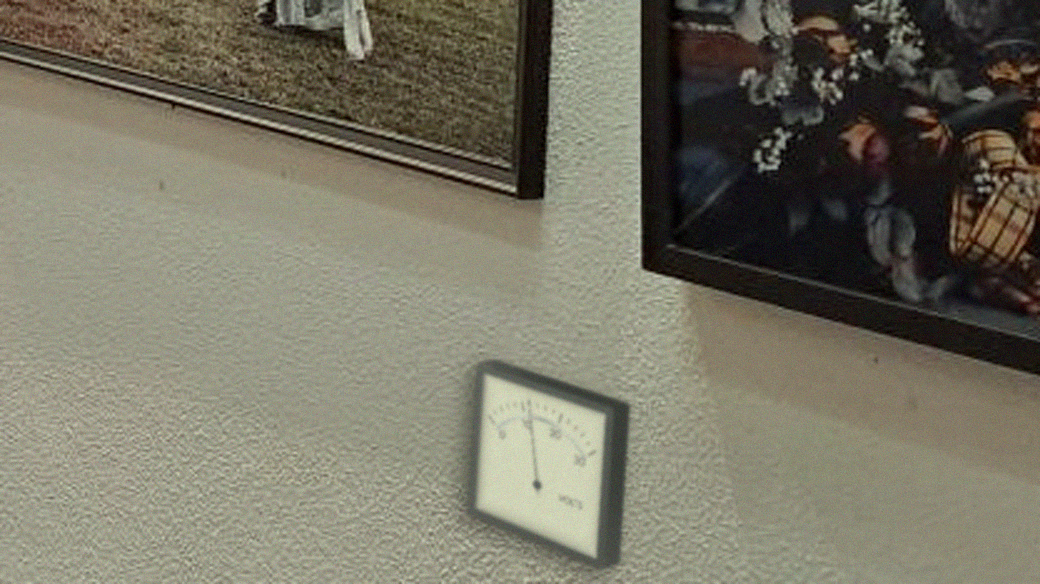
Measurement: 12 V
